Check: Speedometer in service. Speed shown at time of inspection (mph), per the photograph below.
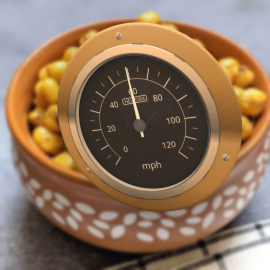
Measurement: 60 mph
